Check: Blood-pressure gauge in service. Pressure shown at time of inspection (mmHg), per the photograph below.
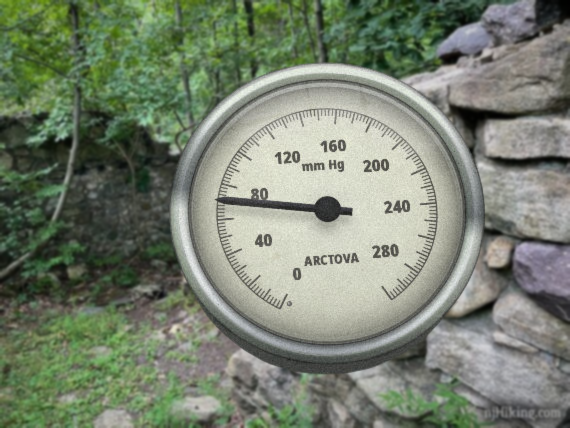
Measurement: 70 mmHg
